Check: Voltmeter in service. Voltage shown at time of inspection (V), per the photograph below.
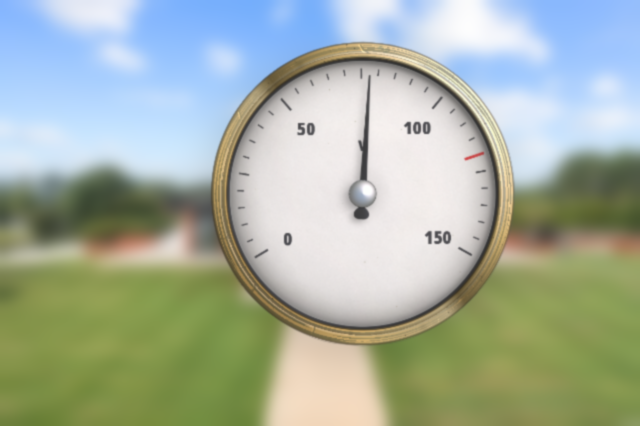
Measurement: 77.5 V
